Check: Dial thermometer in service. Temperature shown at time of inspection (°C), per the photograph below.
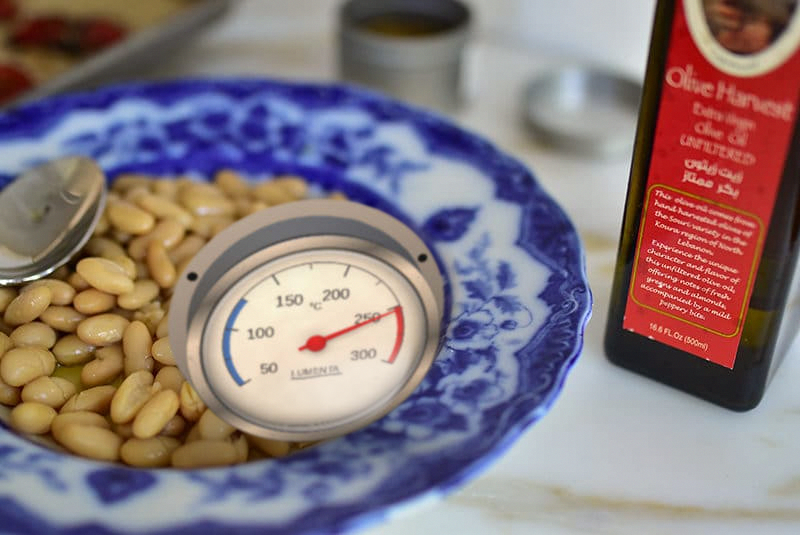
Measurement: 250 °C
